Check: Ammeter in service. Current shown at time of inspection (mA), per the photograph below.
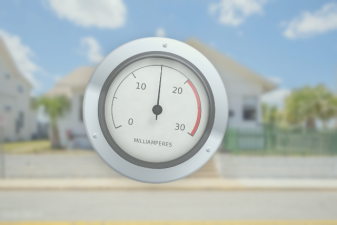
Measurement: 15 mA
